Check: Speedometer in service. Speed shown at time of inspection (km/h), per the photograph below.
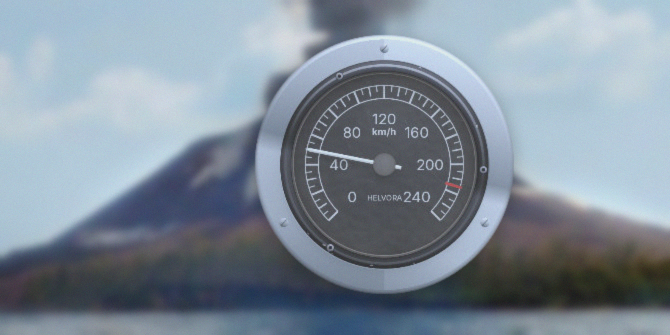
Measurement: 50 km/h
